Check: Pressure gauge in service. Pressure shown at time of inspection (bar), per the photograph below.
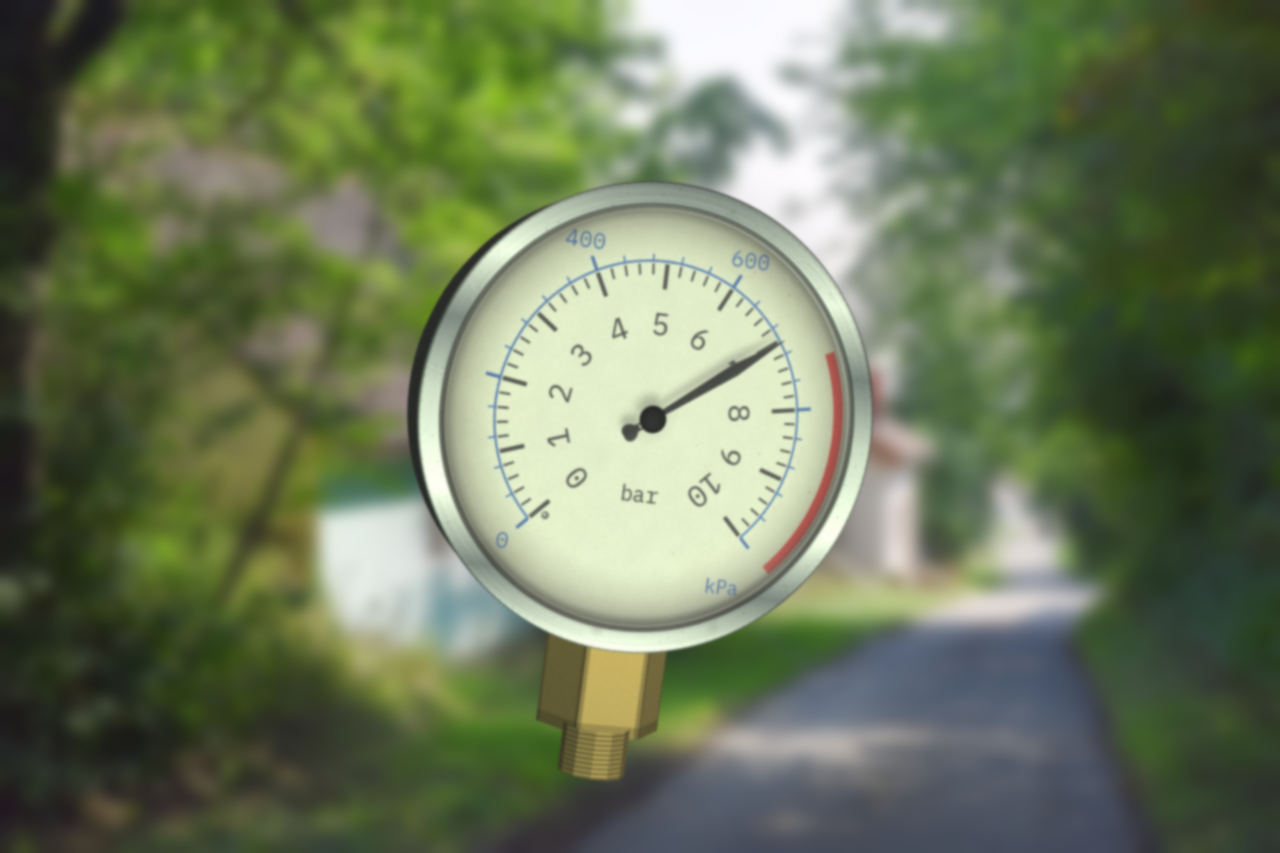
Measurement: 7 bar
